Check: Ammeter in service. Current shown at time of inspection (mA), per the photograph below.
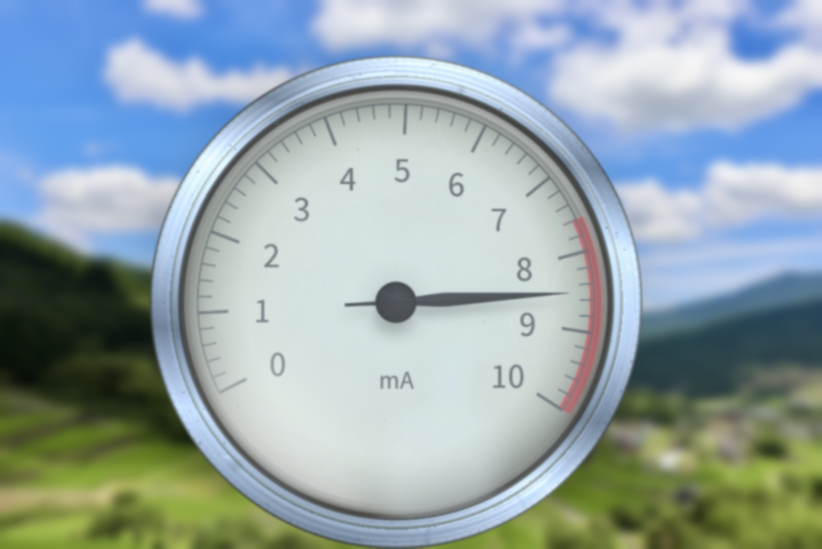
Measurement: 8.5 mA
